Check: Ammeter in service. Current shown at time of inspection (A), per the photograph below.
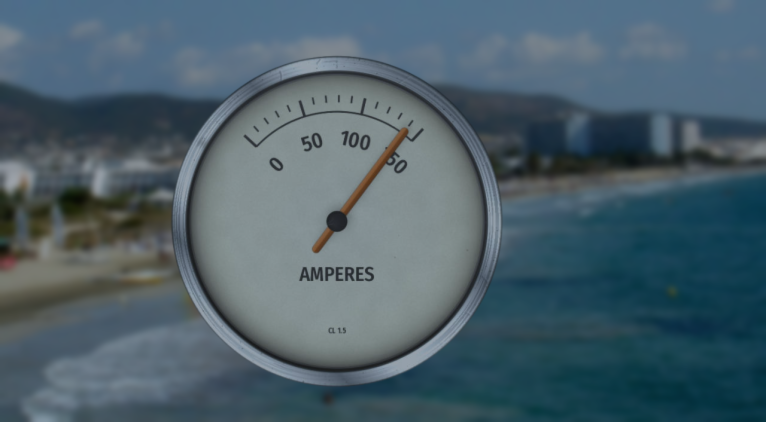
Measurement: 140 A
